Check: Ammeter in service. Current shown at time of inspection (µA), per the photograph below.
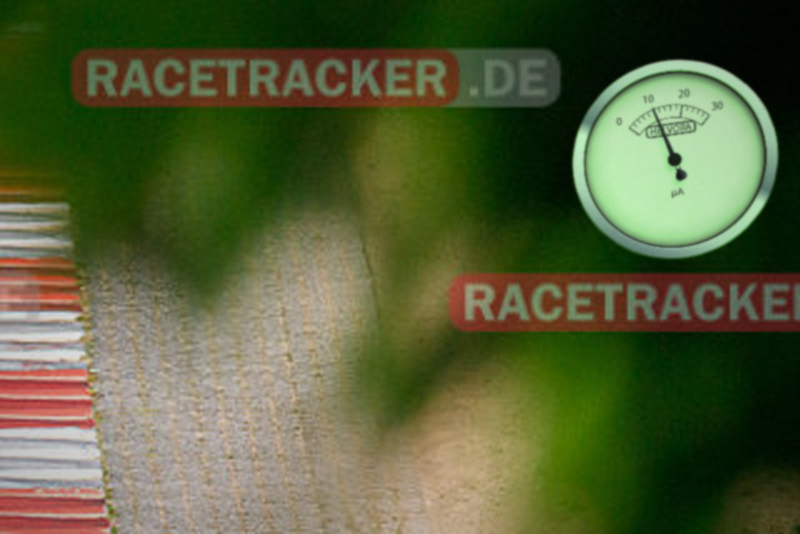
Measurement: 10 µA
